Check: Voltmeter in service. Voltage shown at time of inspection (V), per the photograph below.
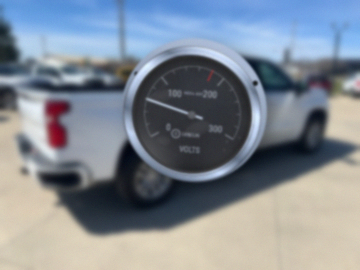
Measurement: 60 V
